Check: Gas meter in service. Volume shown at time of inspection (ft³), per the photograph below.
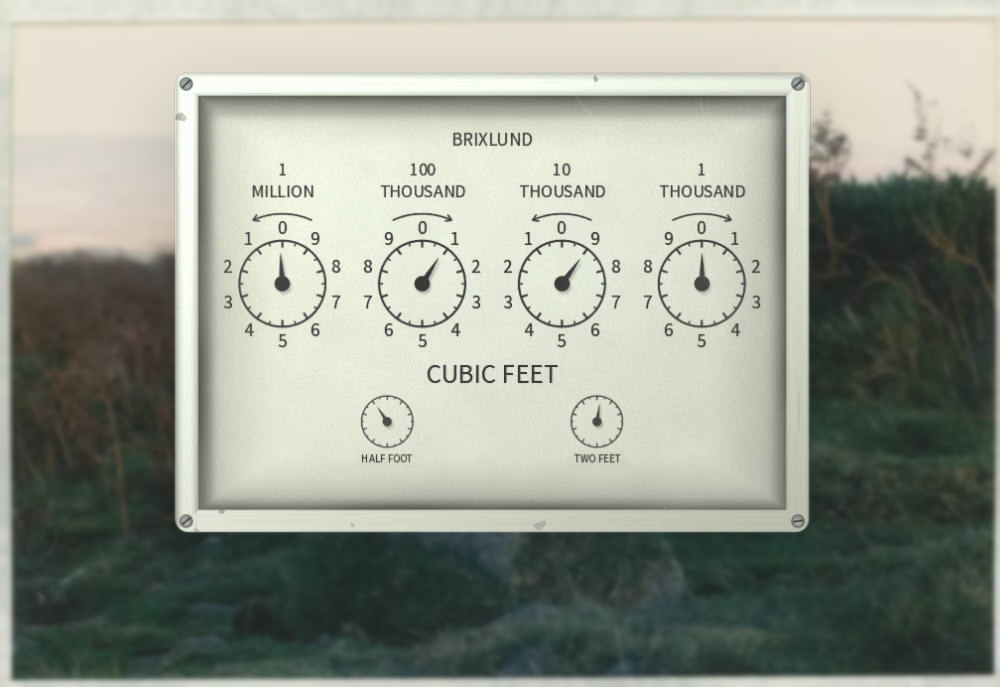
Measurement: 9000 ft³
